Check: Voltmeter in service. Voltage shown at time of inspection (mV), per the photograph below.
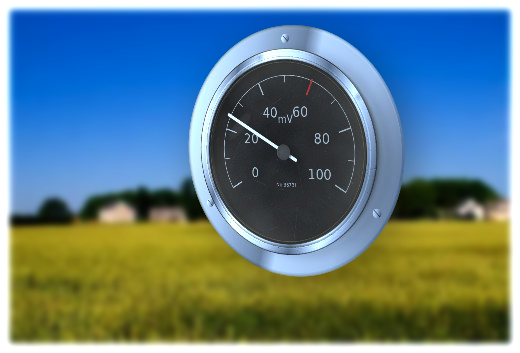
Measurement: 25 mV
